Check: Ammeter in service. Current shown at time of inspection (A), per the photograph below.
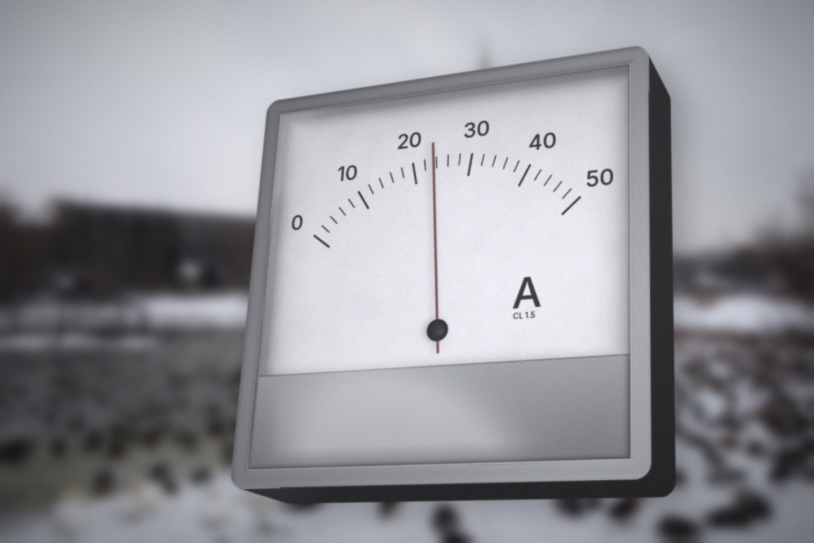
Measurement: 24 A
